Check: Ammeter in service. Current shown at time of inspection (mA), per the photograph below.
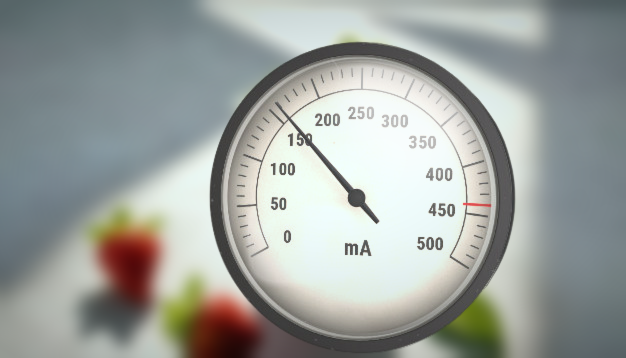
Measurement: 160 mA
